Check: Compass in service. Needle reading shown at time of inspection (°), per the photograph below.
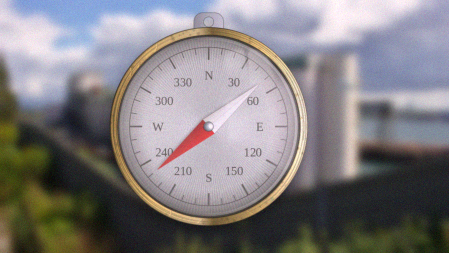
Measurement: 230 °
